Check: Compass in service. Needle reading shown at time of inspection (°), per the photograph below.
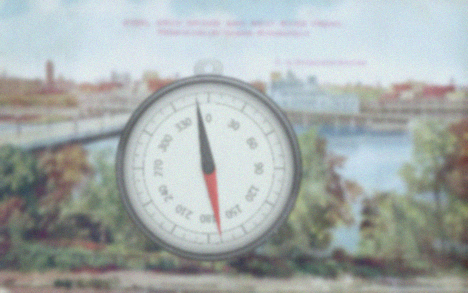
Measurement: 170 °
